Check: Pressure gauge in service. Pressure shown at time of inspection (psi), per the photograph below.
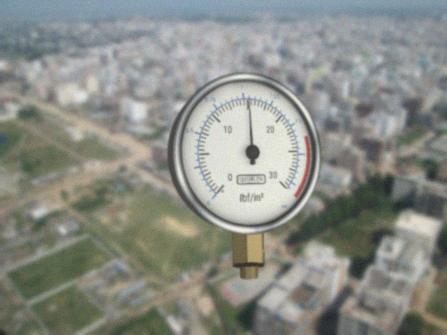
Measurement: 15 psi
